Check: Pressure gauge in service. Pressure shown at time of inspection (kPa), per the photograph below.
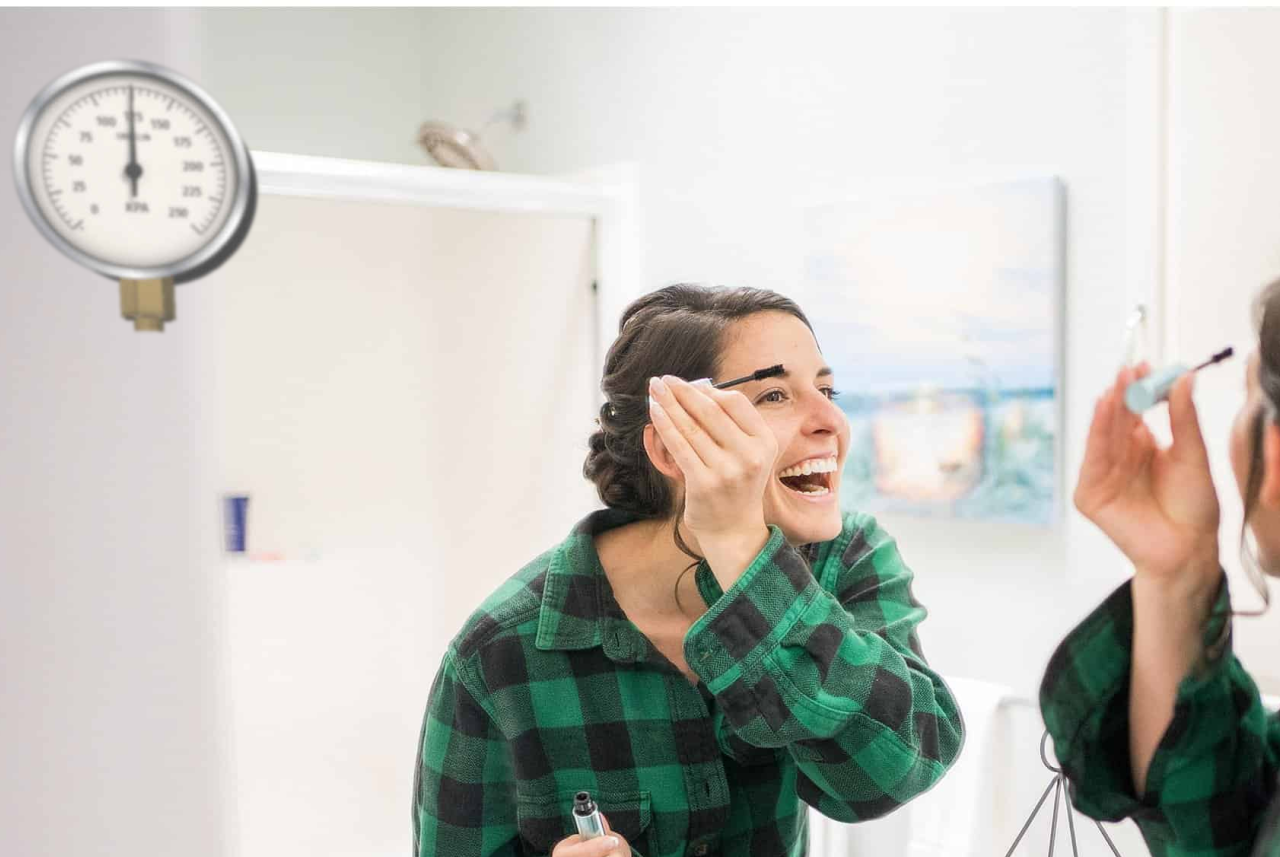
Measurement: 125 kPa
